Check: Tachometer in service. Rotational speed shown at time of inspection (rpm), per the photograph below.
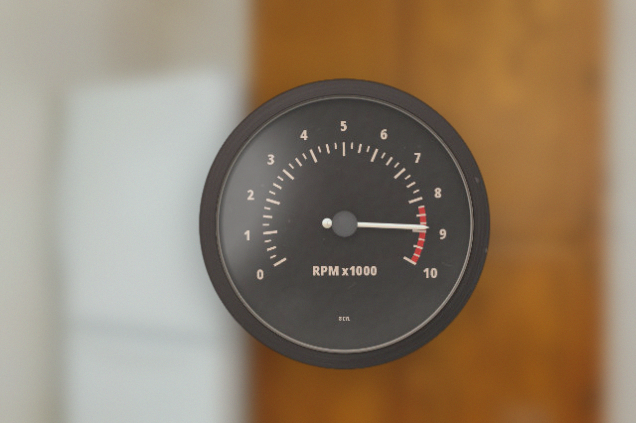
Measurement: 8875 rpm
